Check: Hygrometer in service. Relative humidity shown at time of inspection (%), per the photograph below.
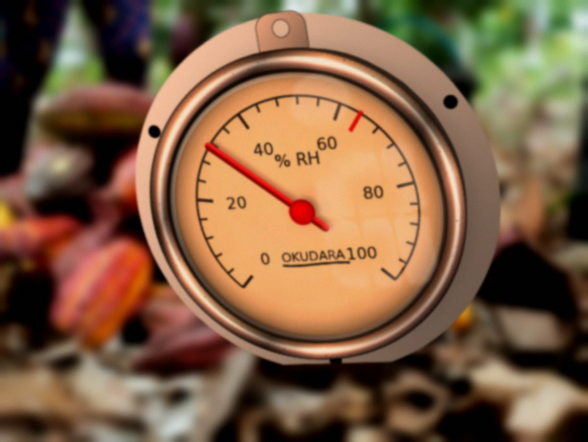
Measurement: 32 %
